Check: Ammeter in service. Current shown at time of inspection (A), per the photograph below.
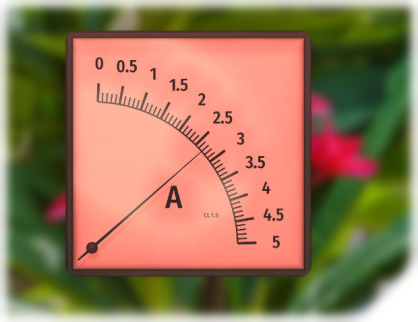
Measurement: 2.7 A
